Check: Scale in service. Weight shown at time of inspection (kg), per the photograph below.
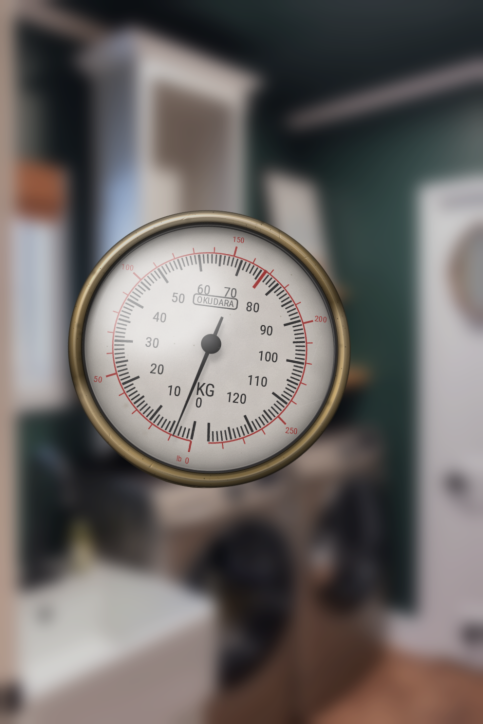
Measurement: 4 kg
